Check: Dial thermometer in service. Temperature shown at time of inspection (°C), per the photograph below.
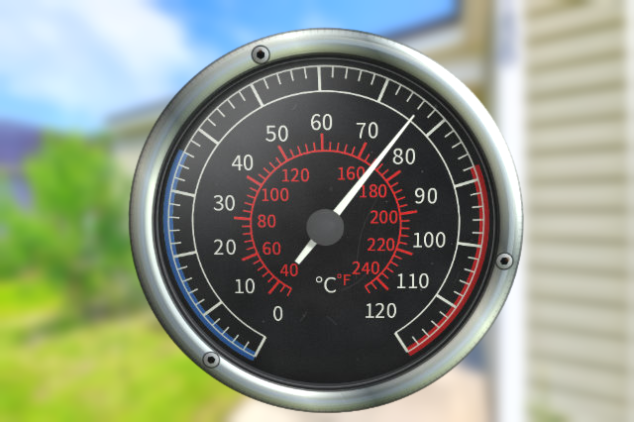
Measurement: 76 °C
